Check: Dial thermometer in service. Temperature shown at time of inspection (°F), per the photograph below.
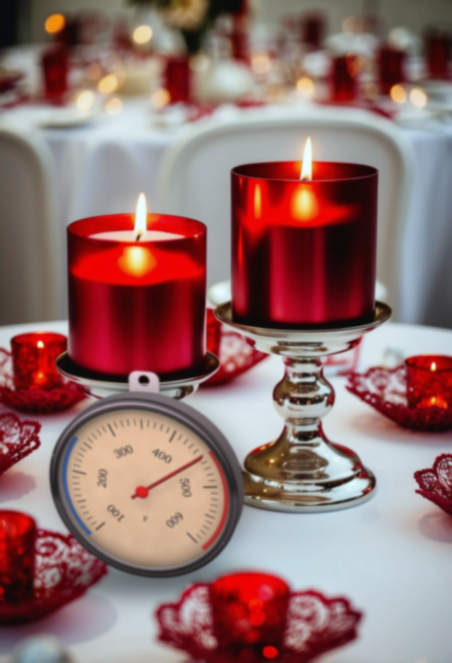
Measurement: 450 °F
